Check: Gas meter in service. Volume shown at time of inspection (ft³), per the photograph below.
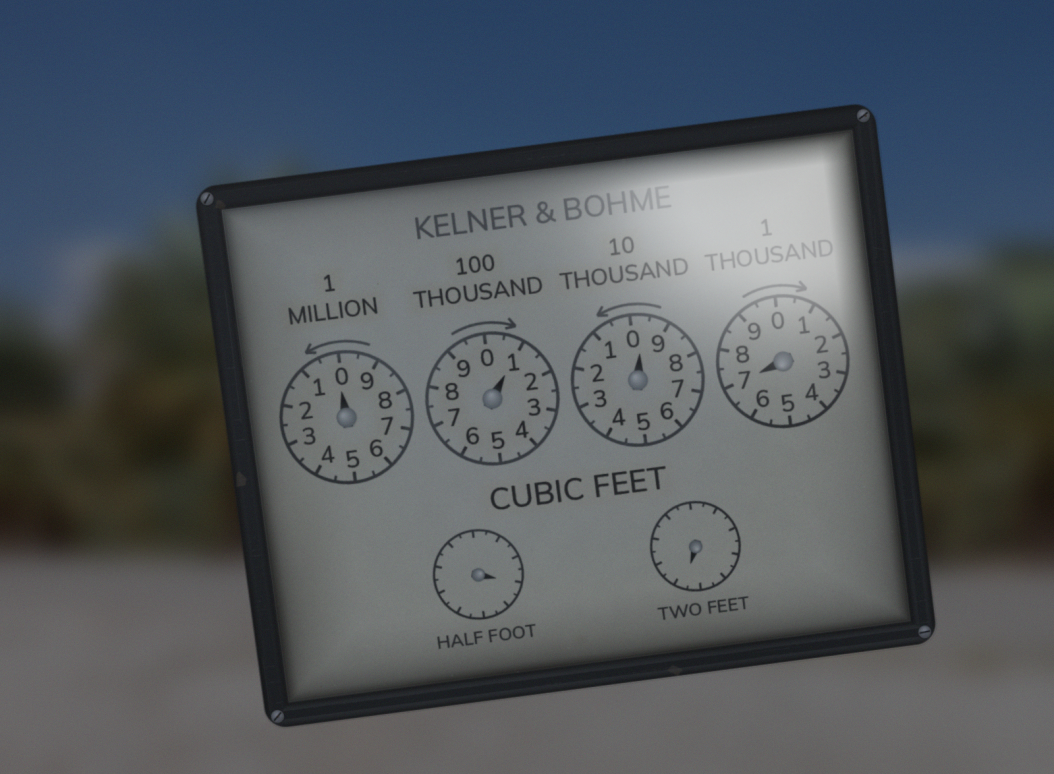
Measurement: 9700 ft³
